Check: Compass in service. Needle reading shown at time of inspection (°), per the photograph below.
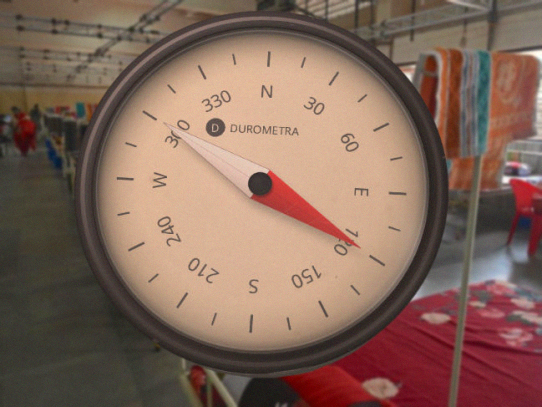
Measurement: 120 °
